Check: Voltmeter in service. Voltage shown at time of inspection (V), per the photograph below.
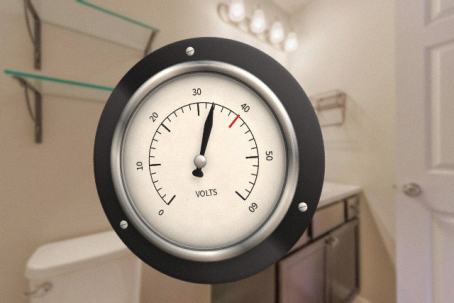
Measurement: 34 V
